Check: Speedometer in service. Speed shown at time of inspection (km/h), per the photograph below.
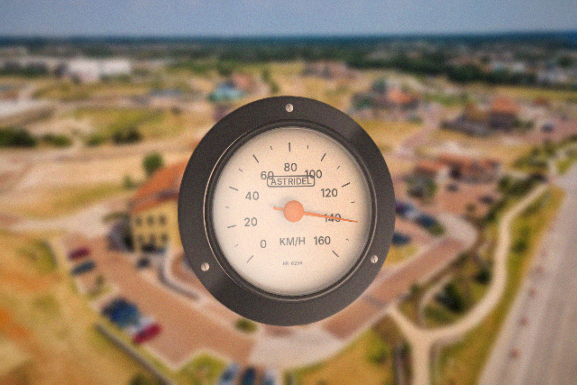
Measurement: 140 km/h
